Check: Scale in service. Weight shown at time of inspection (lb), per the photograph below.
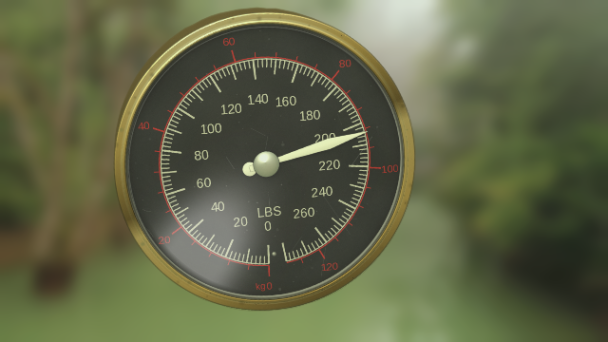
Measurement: 204 lb
